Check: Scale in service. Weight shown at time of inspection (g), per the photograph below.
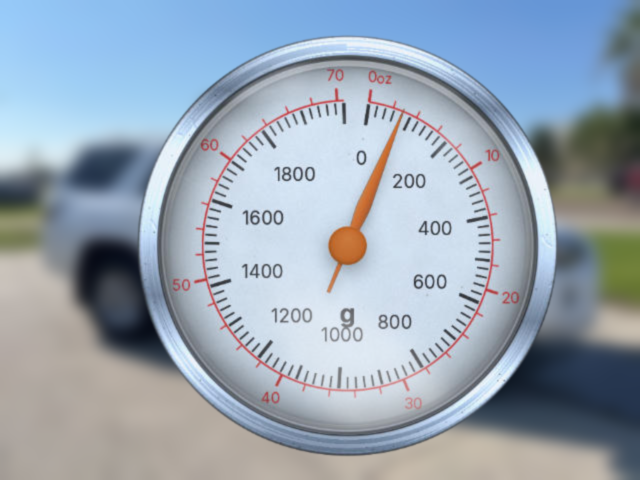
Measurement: 80 g
